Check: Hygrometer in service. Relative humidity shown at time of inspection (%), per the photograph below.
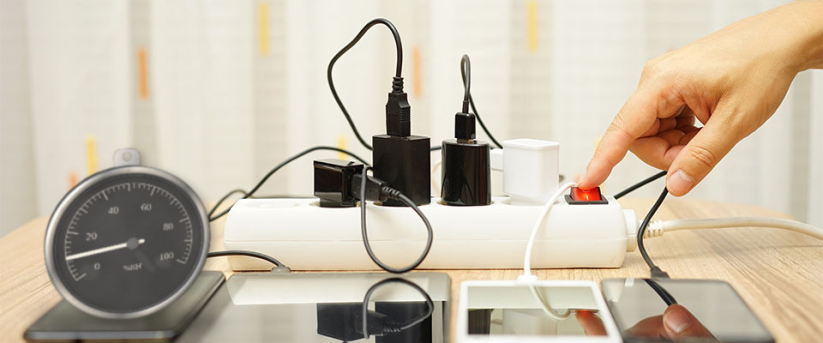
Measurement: 10 %
